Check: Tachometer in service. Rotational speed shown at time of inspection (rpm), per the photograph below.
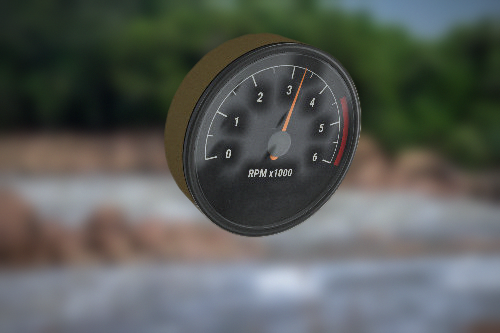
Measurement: 3250 rpm
